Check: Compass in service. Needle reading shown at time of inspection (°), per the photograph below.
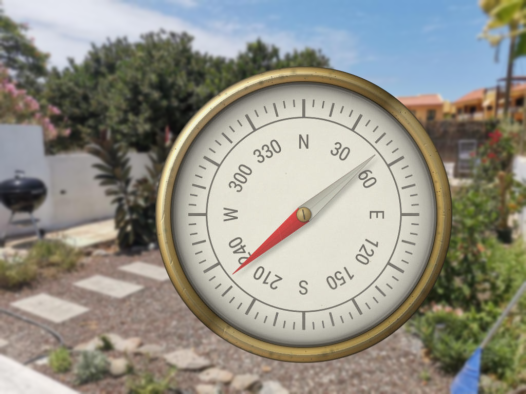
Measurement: 230 °
